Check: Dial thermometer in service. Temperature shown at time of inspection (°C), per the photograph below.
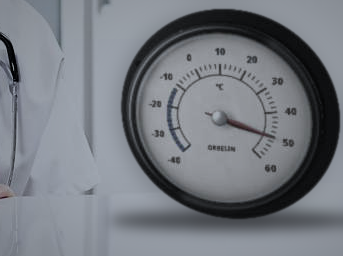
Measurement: 50 °C
